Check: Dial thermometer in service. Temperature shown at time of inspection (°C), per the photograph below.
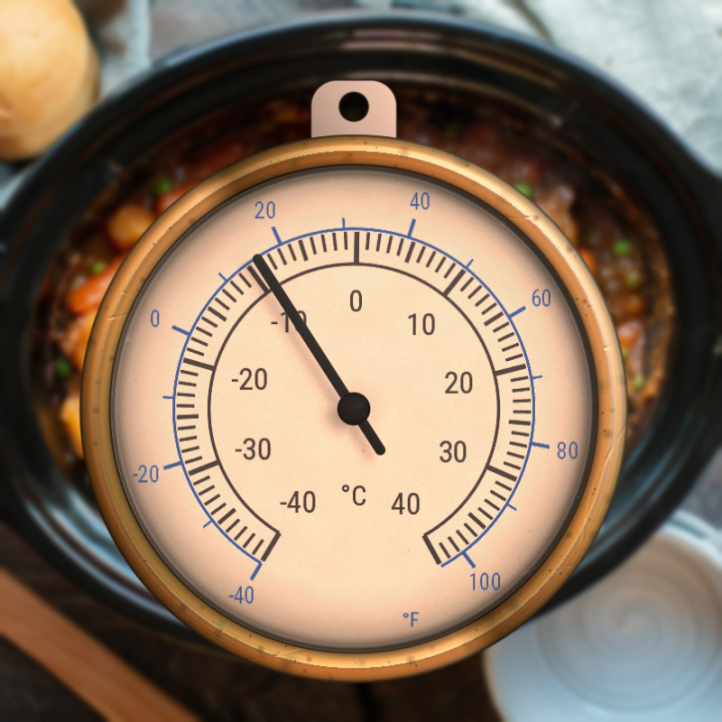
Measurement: -9 °C
